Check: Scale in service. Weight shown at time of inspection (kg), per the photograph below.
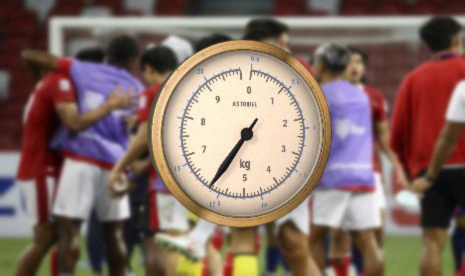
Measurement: 6 kg
